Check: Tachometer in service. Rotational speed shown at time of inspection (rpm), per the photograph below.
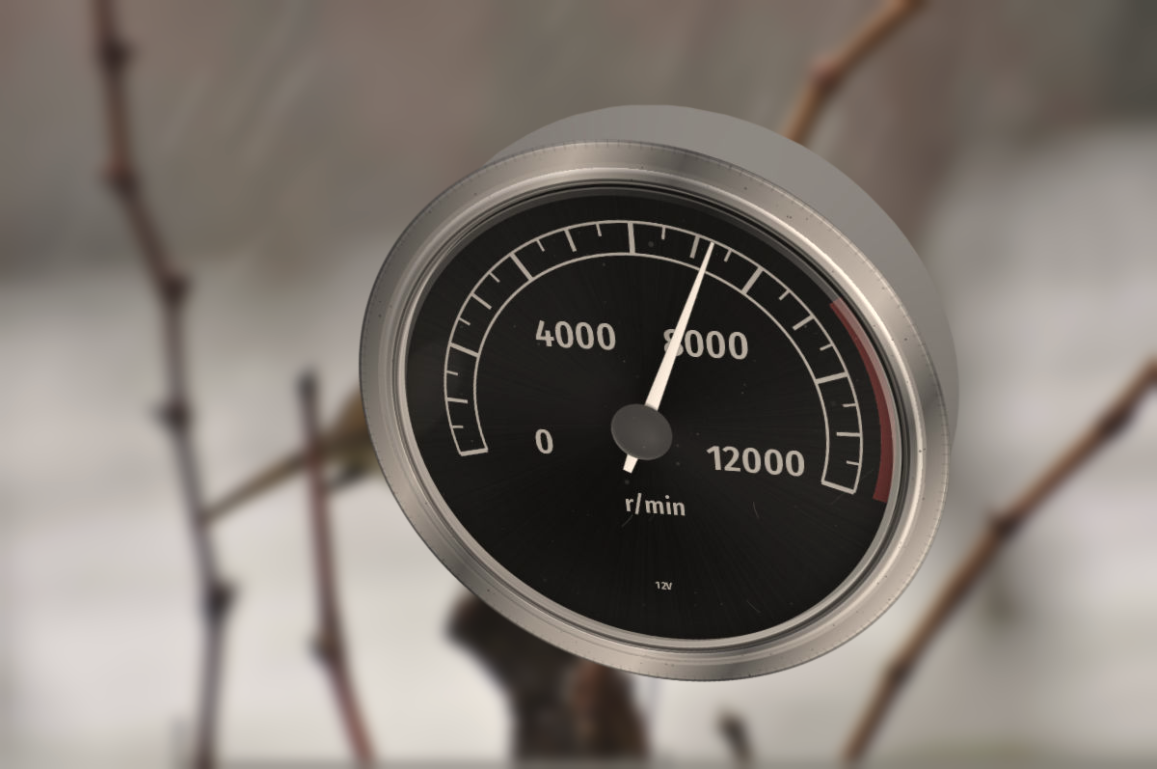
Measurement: 7250 rpm
